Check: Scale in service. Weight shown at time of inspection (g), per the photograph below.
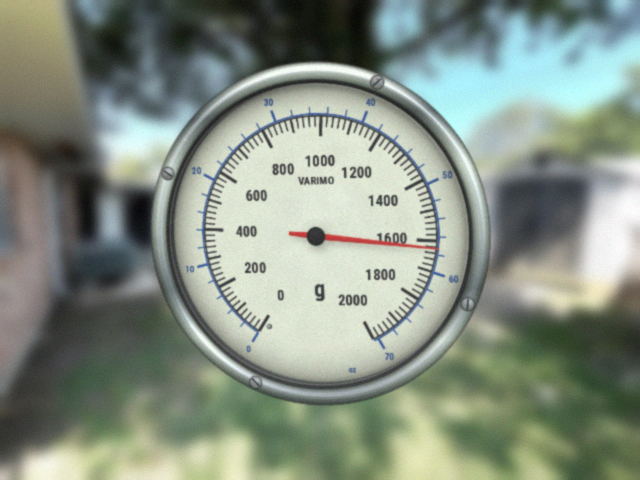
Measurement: 1620 g
